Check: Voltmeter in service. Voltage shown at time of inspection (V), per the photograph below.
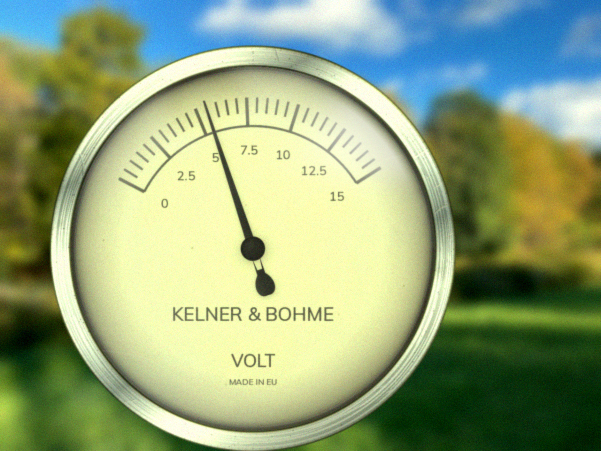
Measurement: 5.5 V
